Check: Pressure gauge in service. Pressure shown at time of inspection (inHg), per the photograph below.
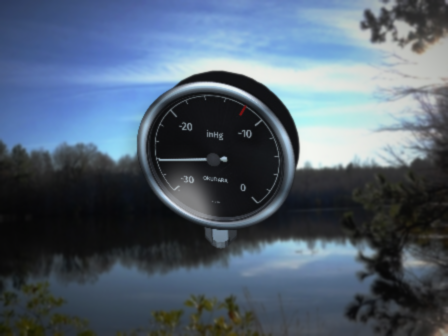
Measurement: -26 inHg
